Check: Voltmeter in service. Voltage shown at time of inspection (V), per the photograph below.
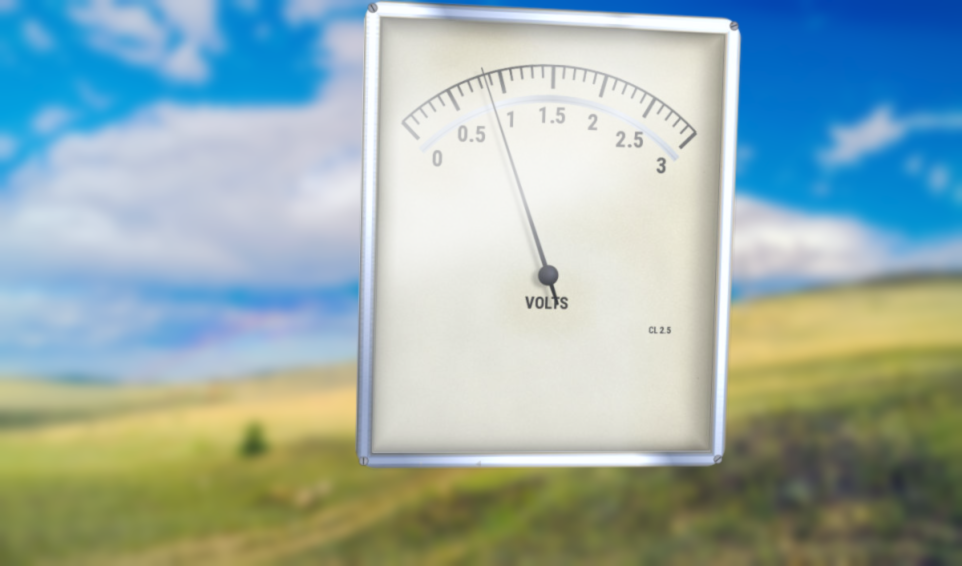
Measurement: 0.85 V
